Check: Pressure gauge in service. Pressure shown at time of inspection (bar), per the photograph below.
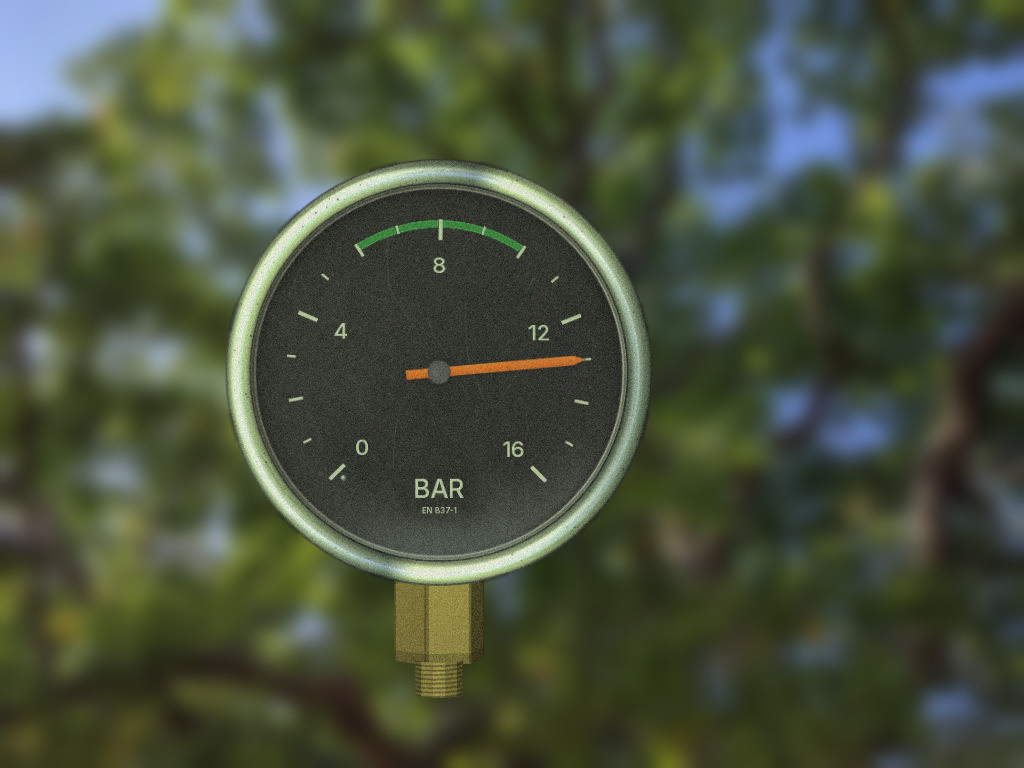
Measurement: 13 bar
